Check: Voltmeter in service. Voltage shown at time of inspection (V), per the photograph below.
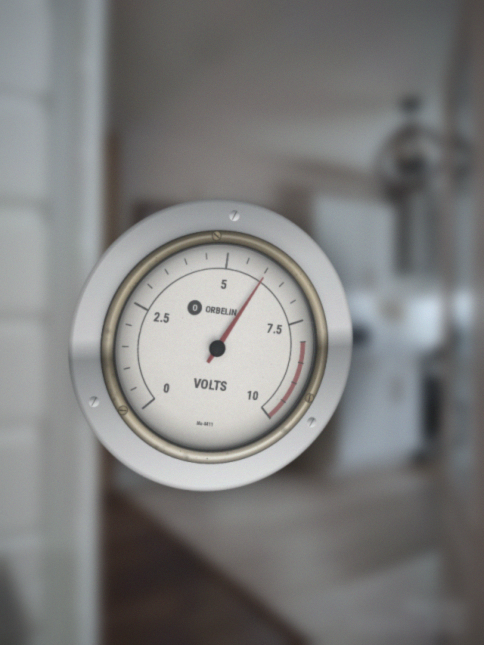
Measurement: 6 V
